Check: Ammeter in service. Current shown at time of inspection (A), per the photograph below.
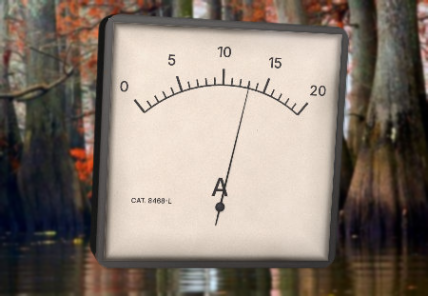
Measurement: 13 A
